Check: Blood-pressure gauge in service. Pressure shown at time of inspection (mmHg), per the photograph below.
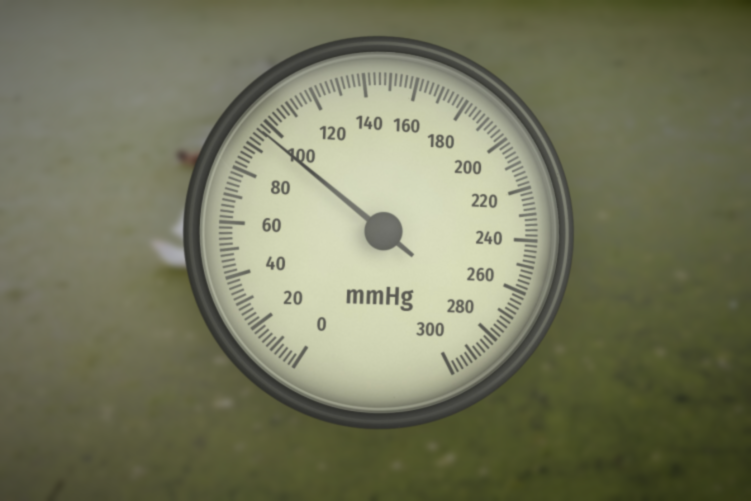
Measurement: 96 mmHg
